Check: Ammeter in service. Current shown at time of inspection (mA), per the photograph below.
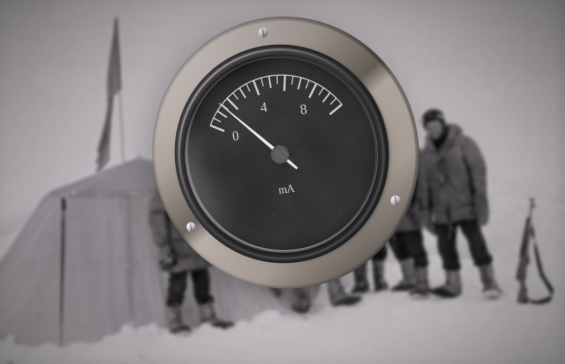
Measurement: 1.5 mA
